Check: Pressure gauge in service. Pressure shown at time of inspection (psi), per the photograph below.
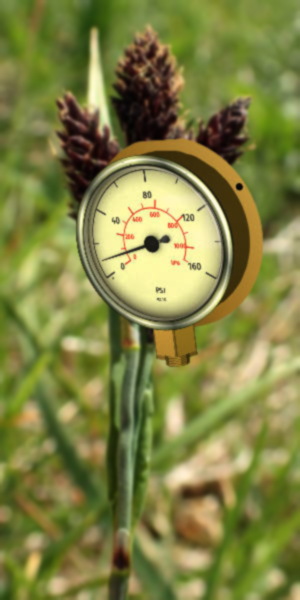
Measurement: 10 psi
